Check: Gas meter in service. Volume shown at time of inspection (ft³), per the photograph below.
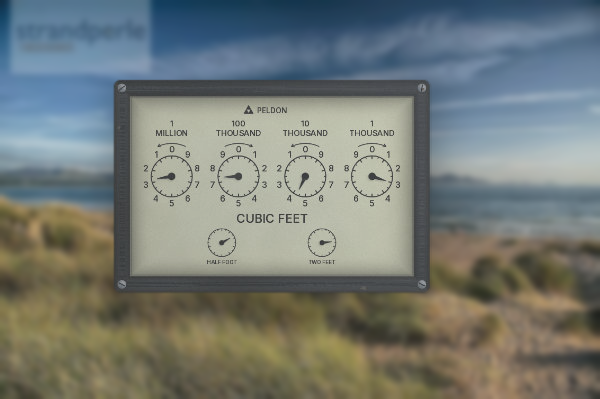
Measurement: 274300 ft³
